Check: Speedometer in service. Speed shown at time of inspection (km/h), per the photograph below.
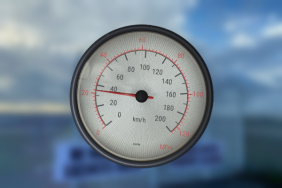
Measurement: 35 km/h
